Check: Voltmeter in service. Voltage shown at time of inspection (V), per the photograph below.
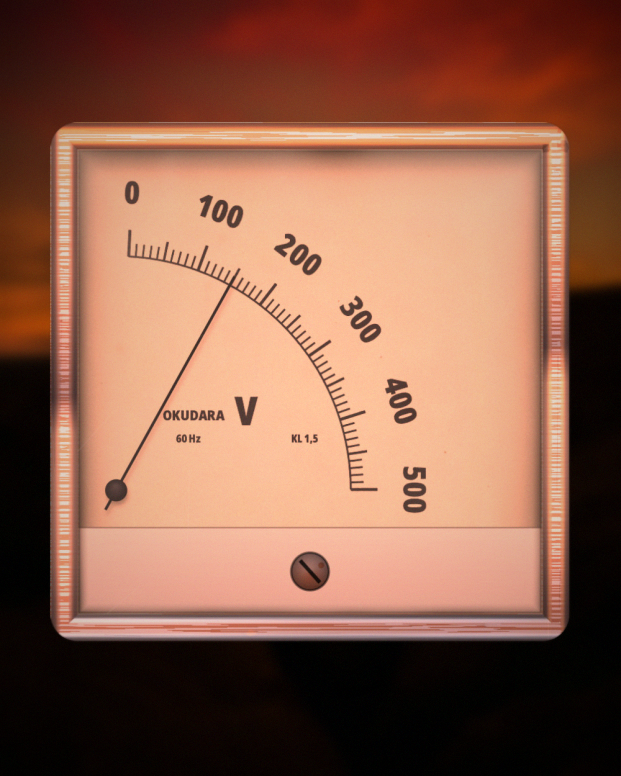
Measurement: 150 V
